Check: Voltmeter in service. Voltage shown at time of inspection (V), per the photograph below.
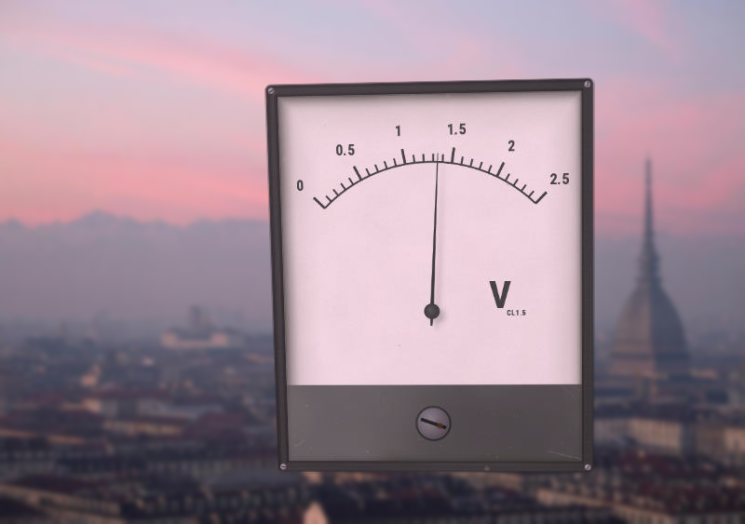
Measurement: 1.35 V
